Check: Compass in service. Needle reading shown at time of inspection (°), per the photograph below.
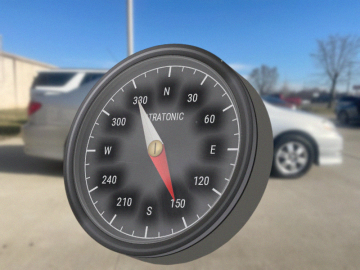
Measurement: 150 °
